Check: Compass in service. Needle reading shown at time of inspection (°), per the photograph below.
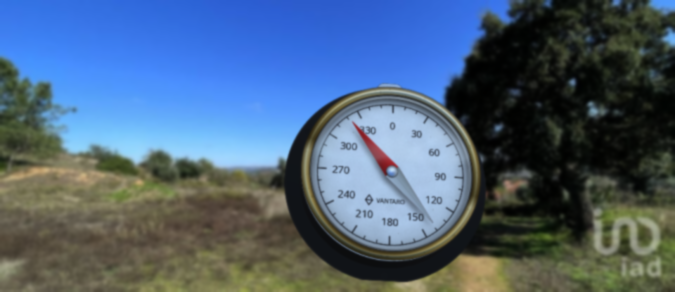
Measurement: 320 °
